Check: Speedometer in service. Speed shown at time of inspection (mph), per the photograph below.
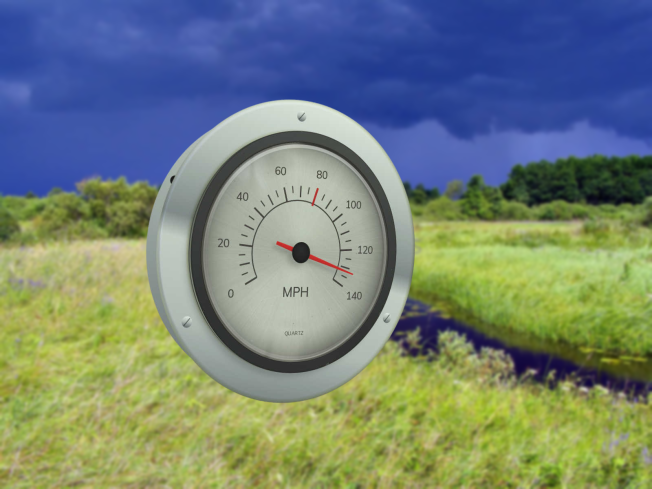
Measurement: 132.5 mph
